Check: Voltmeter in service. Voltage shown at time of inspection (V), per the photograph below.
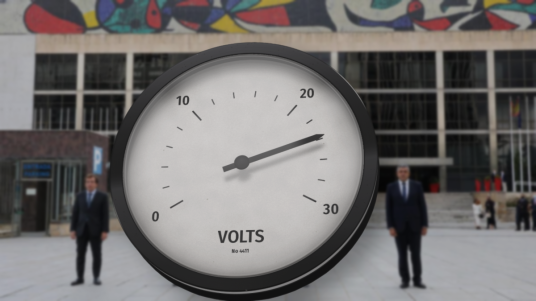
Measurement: 24 V
